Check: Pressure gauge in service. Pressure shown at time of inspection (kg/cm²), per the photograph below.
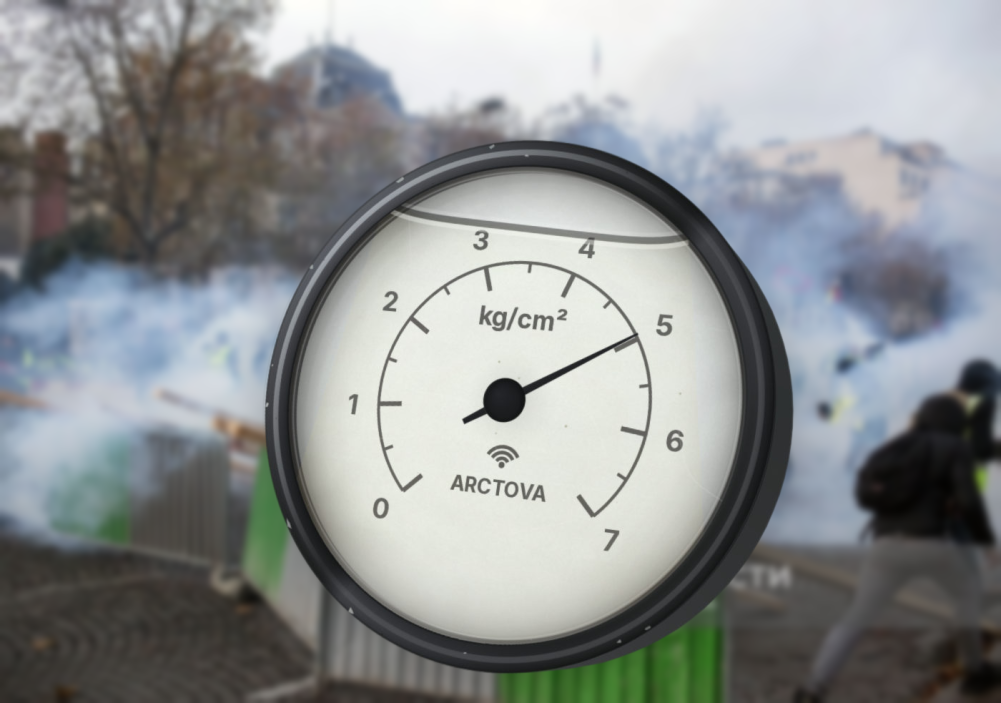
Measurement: 5 kg/cm²
